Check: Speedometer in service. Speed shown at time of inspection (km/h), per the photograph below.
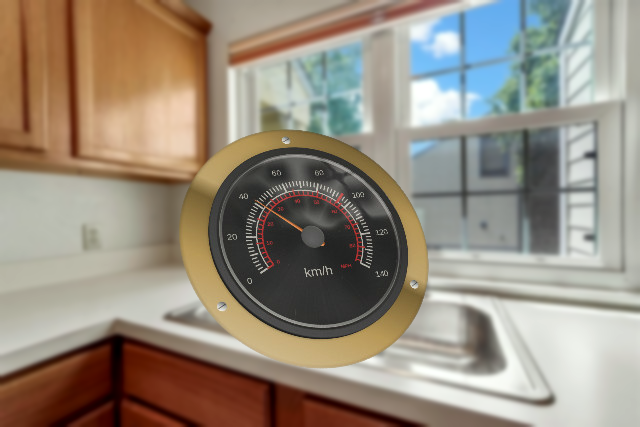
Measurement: 40 km/h
